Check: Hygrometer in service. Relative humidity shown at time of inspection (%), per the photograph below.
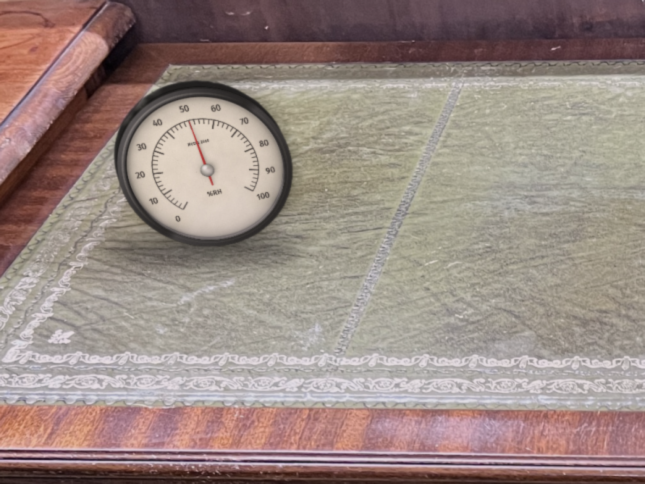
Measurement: 50 %
